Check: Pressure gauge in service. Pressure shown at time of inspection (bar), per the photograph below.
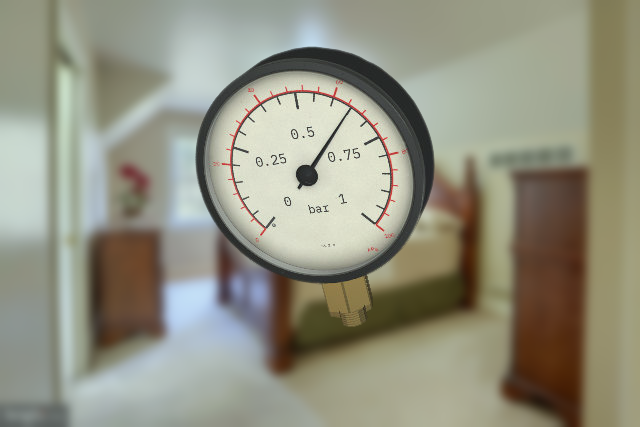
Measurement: 0.65 bar
